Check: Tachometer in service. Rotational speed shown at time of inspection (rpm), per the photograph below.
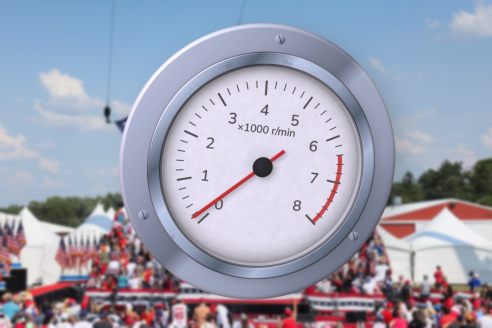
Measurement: 200 rpm
